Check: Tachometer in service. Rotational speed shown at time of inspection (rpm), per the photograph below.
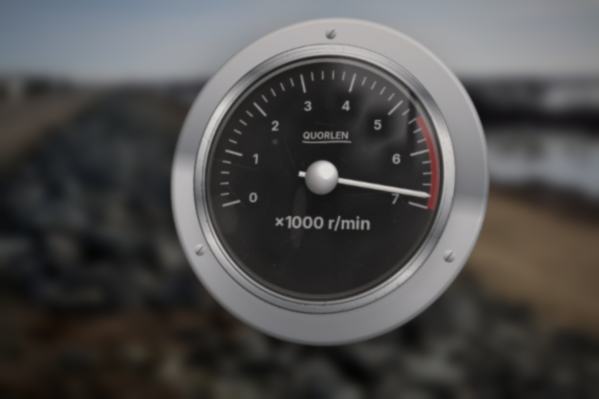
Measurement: 6800 rpm
